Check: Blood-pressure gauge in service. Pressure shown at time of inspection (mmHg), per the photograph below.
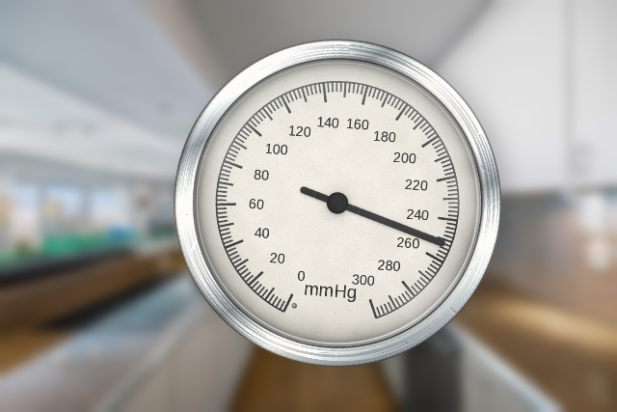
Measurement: 252 mmHg
